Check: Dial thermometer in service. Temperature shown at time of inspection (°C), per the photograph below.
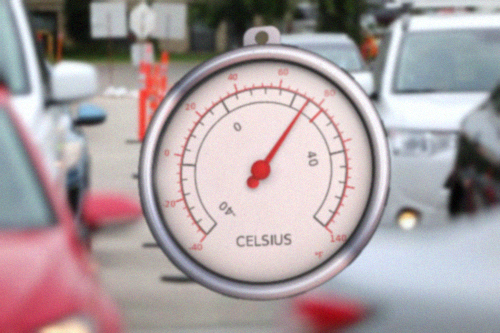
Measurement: 24 °C
